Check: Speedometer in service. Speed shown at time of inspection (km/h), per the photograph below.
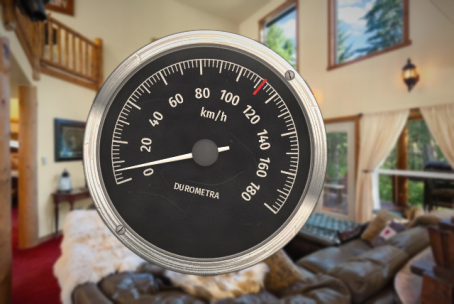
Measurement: 6 km/h
